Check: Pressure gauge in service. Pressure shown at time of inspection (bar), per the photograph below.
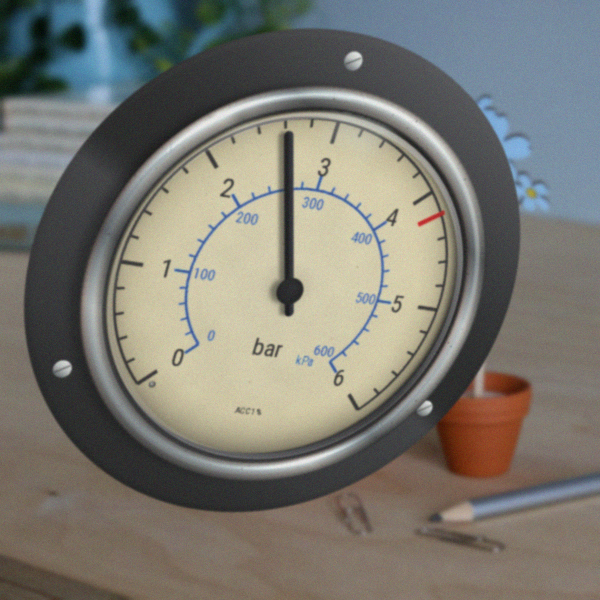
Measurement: 2.6 bar
